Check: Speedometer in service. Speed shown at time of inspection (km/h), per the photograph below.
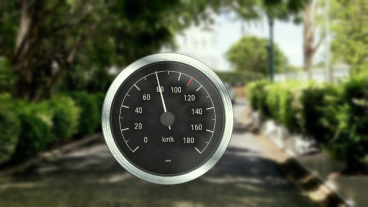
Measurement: 80 km/h
